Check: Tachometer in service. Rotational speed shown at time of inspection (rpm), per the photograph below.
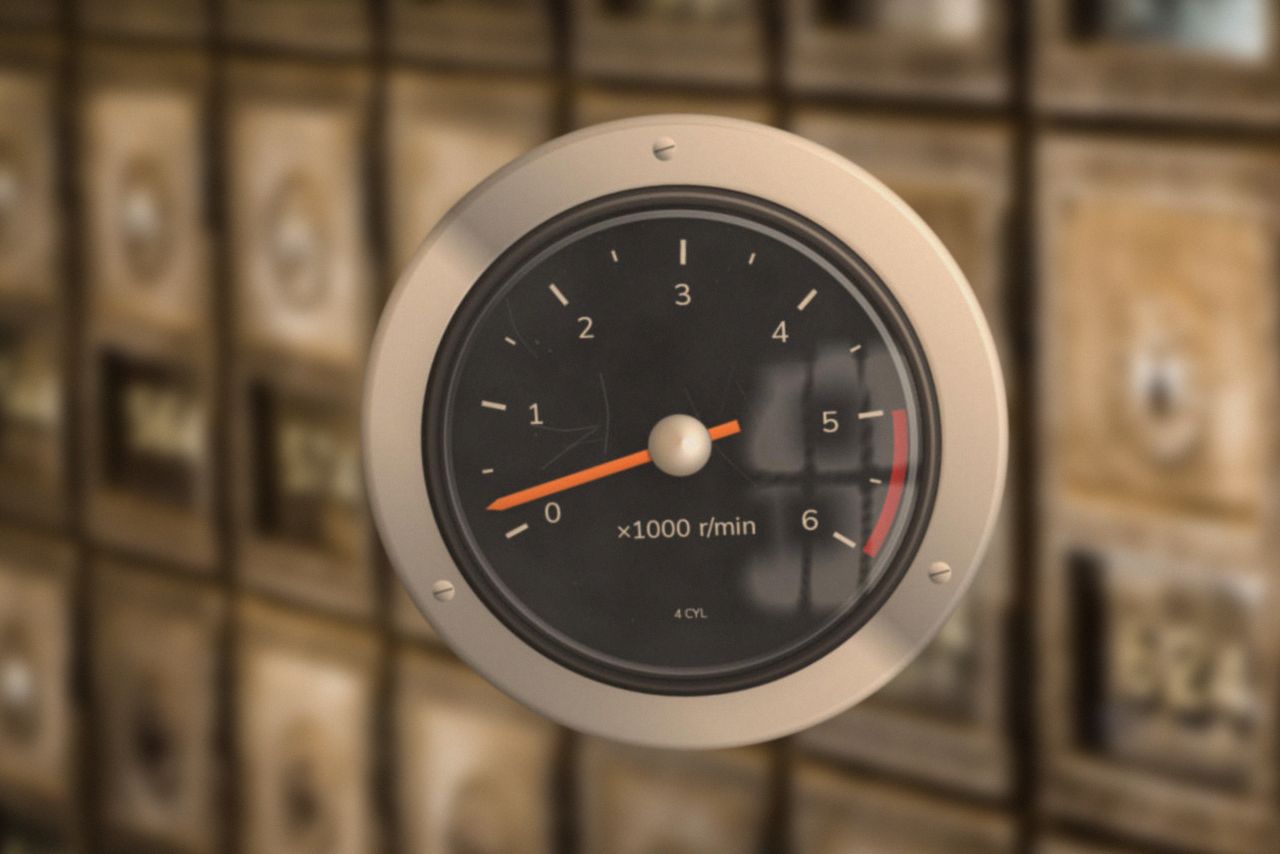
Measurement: 250 rpm
